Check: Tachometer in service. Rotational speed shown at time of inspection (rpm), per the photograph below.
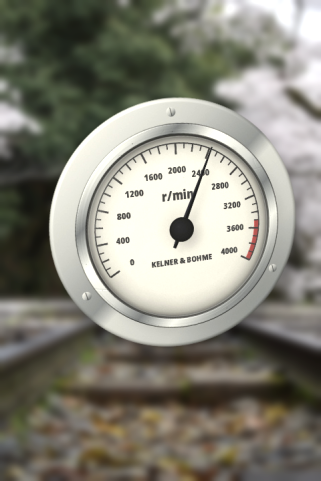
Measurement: 2400 rpm
